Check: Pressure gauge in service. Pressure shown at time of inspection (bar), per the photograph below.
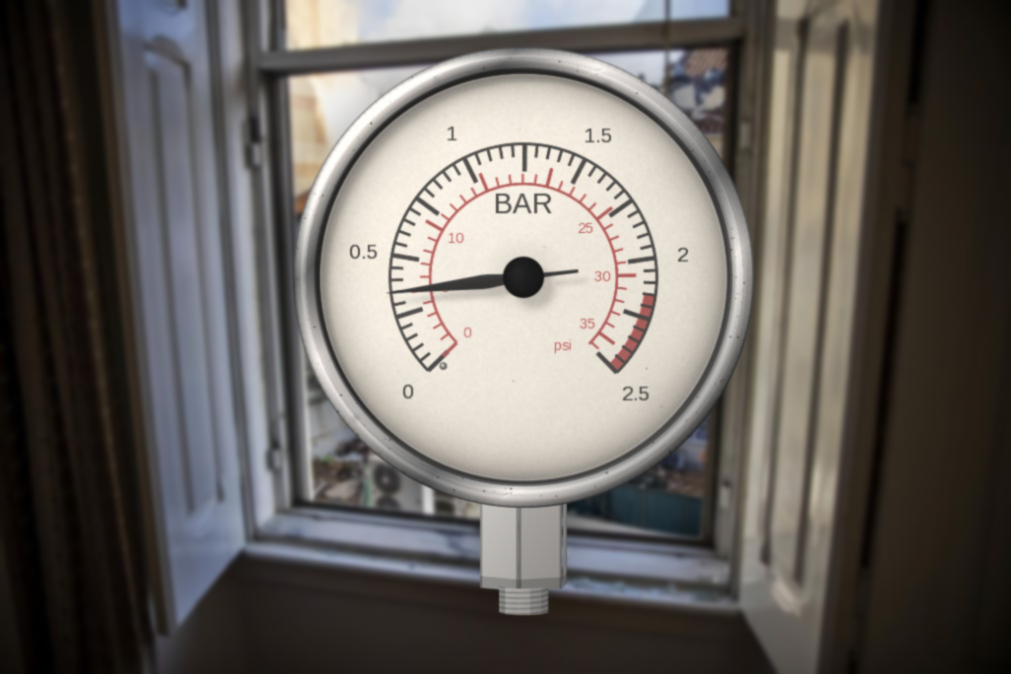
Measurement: 0.35 bar
